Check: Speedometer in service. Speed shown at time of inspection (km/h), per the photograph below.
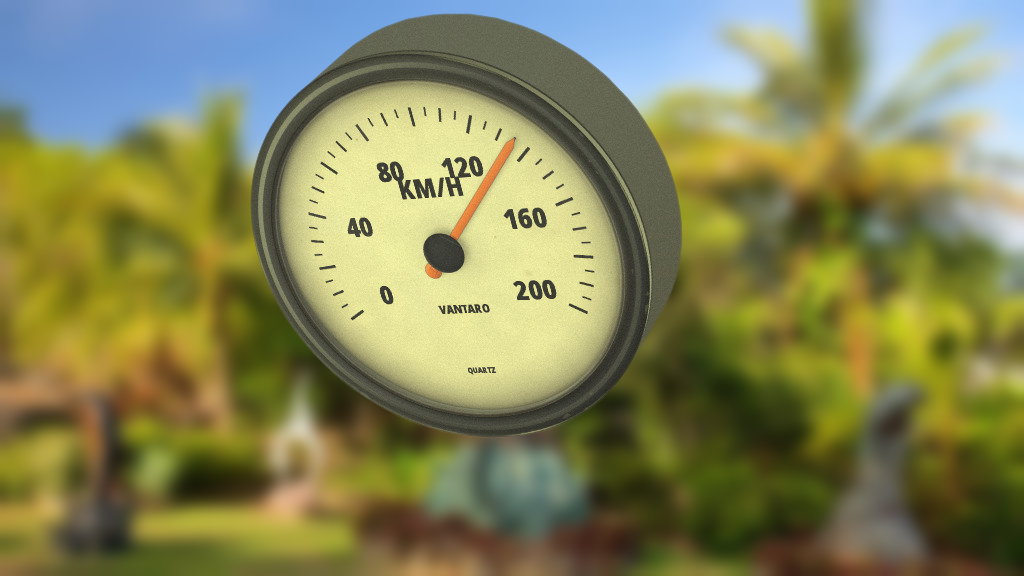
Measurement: 135 km/h
